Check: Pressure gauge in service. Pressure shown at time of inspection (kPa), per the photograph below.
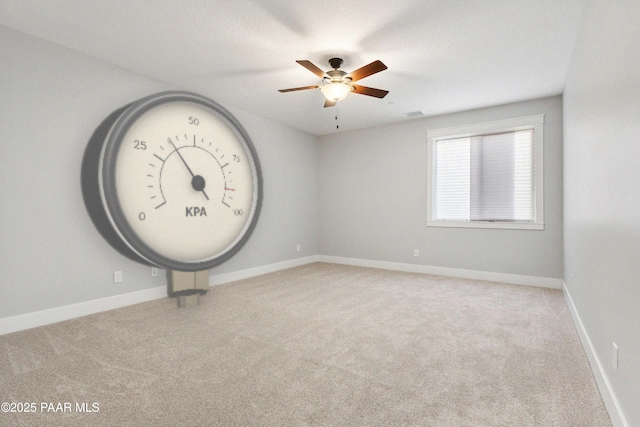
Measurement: 35 kPa
